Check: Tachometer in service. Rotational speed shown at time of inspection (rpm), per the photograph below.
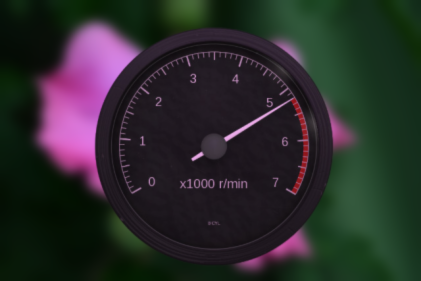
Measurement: 5200 rpm
